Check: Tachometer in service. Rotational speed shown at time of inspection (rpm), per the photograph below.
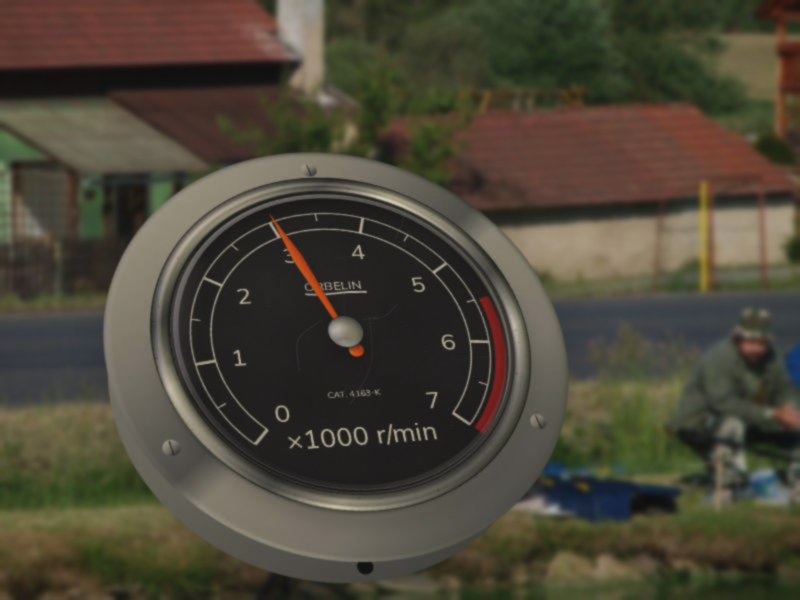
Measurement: 3000 rpm
